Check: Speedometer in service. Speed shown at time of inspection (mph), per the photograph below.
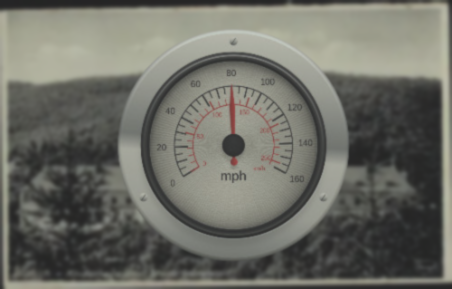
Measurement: 80 mph
